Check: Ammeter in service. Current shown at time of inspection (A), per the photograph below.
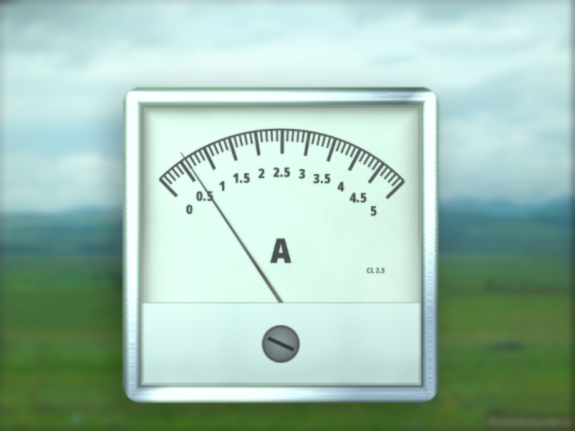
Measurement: 0.6 A
